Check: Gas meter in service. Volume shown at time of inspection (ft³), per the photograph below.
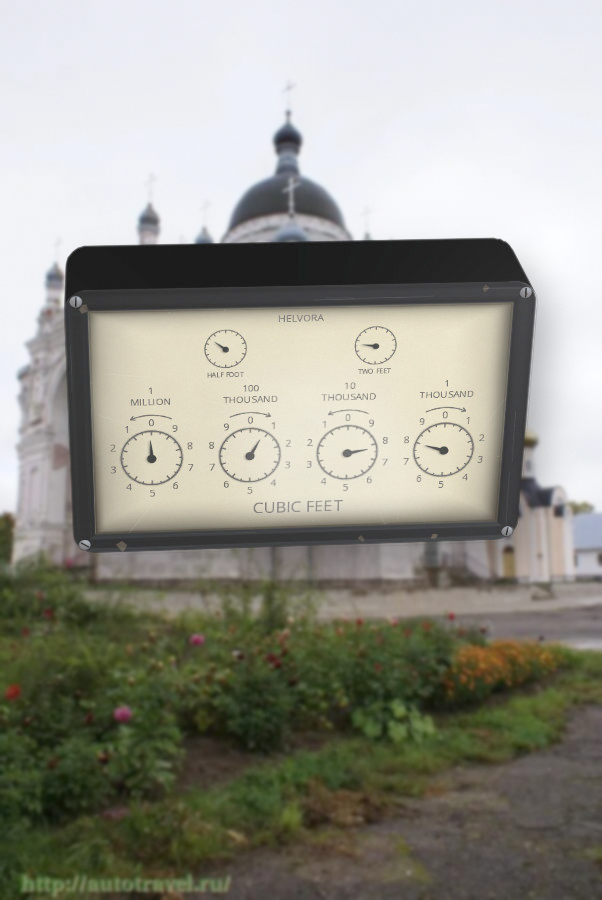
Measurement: 7800 ft³
